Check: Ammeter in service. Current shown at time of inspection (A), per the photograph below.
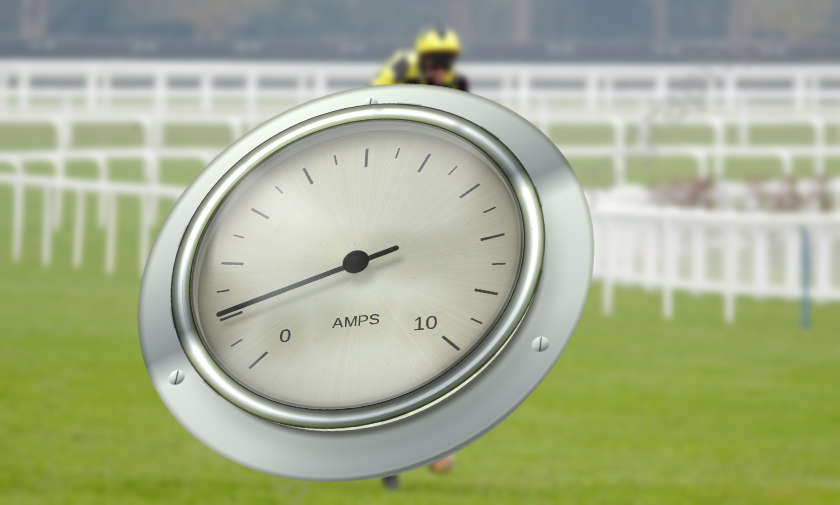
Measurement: 1 A
